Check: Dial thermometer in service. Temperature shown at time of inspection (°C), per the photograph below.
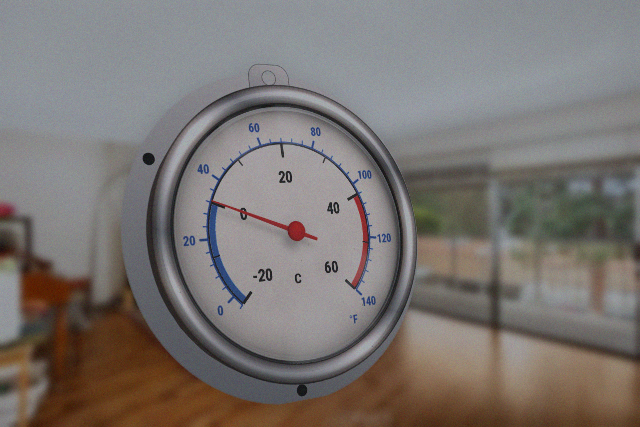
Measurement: 0 °C
